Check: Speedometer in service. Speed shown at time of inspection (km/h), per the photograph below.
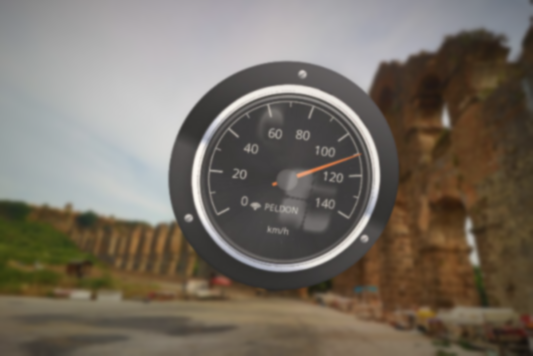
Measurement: 110 km/h
